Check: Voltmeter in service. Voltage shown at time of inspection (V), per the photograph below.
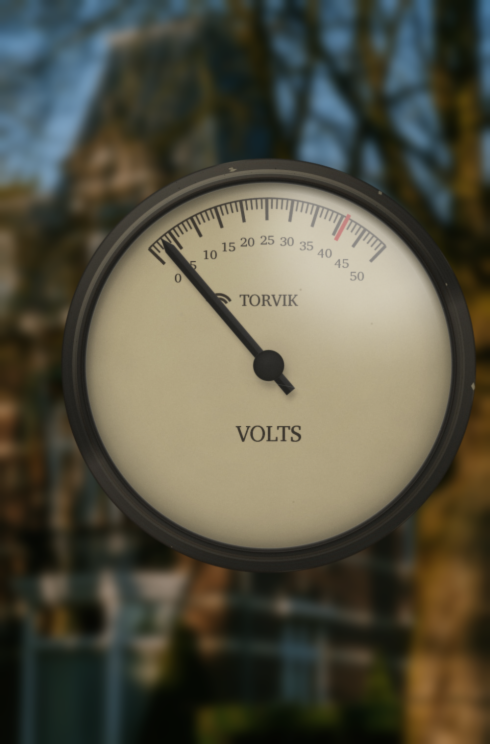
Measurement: 3 V
